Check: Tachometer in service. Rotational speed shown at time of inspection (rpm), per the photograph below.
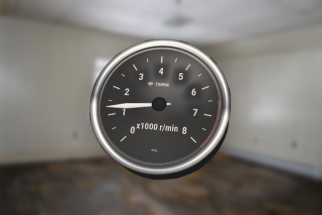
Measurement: 1250 rpm
